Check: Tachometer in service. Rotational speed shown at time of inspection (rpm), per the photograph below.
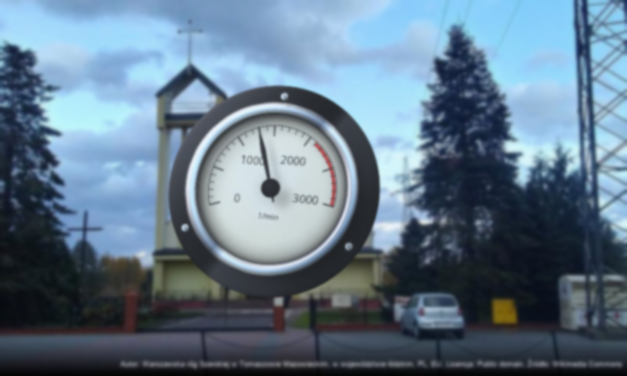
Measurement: 1300 rpm
